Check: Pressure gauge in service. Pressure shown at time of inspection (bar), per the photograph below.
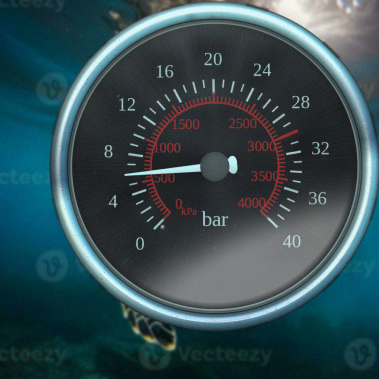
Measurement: 6 bar
